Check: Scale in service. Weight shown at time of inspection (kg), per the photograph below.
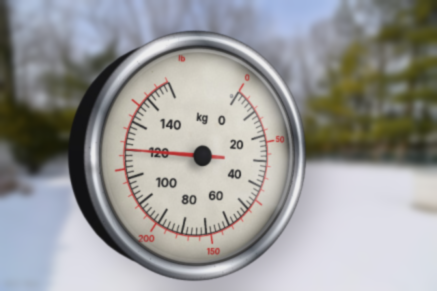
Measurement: 120 kg
